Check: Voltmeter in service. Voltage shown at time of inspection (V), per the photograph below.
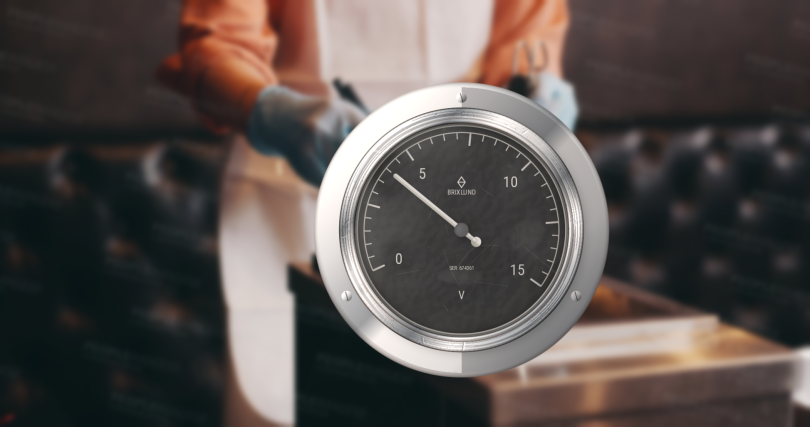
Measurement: 4 V
